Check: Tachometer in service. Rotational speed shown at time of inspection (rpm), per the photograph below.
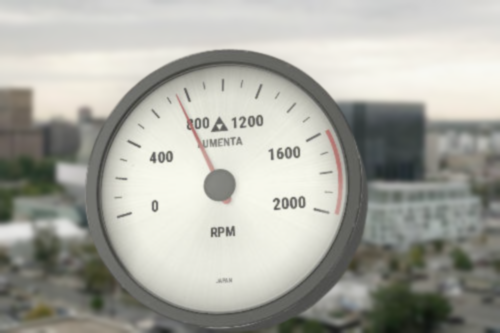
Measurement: 750 rpm
